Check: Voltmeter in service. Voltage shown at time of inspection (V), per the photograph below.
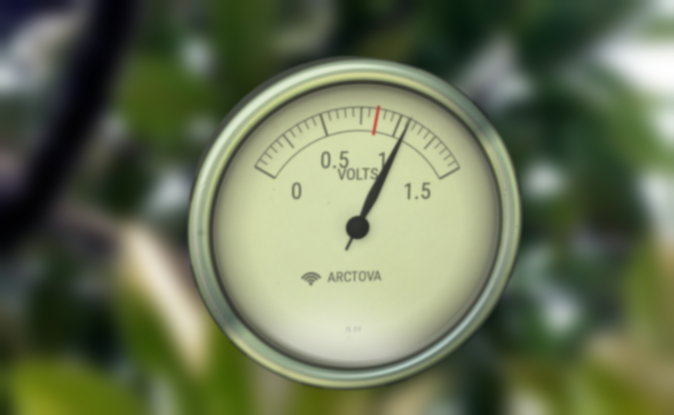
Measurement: 1.05 V
